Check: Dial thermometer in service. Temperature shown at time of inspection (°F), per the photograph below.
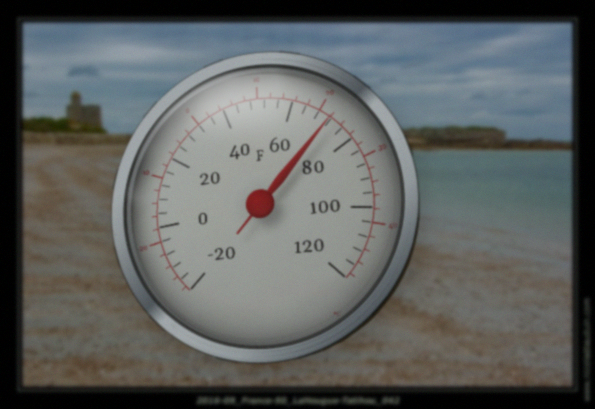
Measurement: 72 °F
